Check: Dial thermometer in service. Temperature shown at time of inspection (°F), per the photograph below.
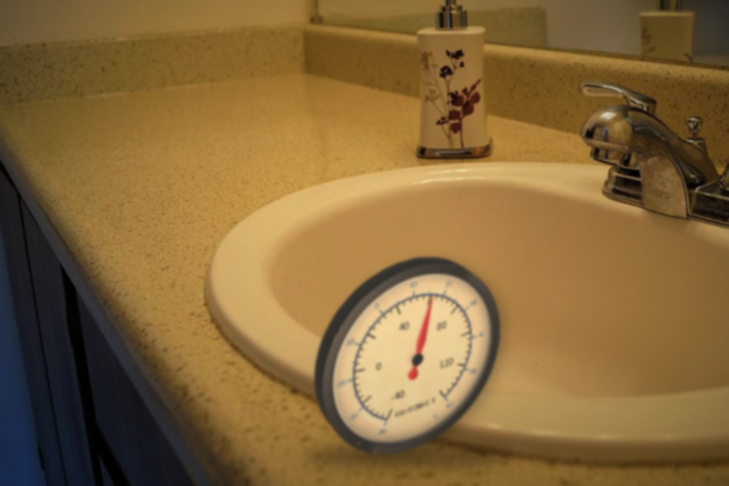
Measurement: 60 °F
